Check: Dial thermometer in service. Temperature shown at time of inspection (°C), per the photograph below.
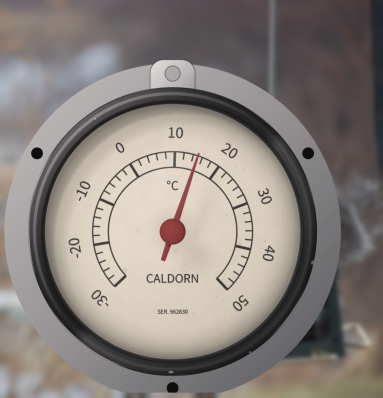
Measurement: 15 °C
